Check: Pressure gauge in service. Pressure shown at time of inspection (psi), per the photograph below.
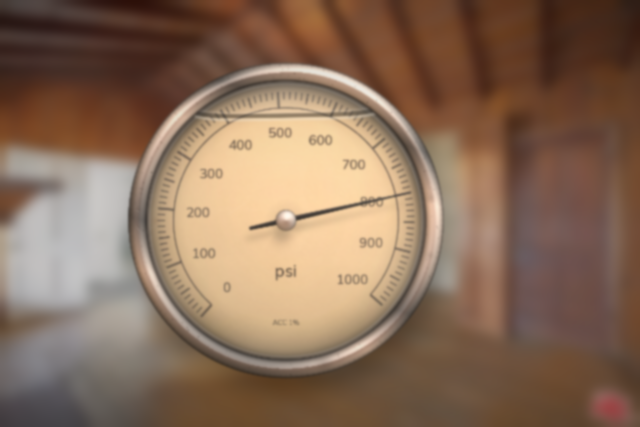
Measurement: 800 psi
